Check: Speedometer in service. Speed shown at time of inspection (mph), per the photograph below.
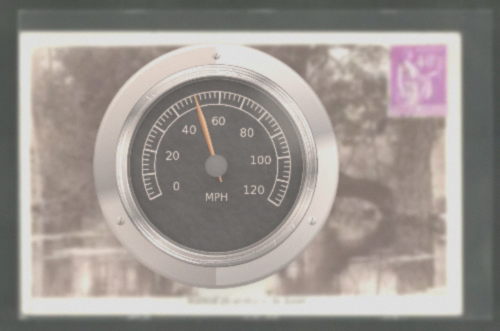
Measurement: 50 mph
